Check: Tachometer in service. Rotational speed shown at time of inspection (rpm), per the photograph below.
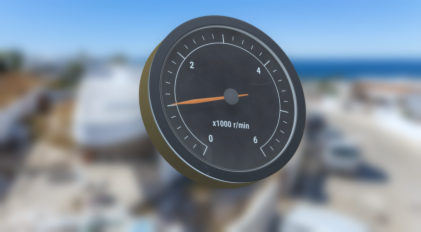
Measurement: 1000 rpm
